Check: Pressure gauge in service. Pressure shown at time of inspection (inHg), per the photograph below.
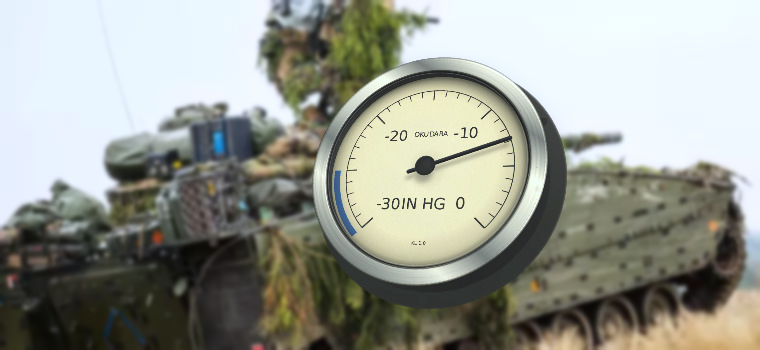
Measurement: -7 inHg
